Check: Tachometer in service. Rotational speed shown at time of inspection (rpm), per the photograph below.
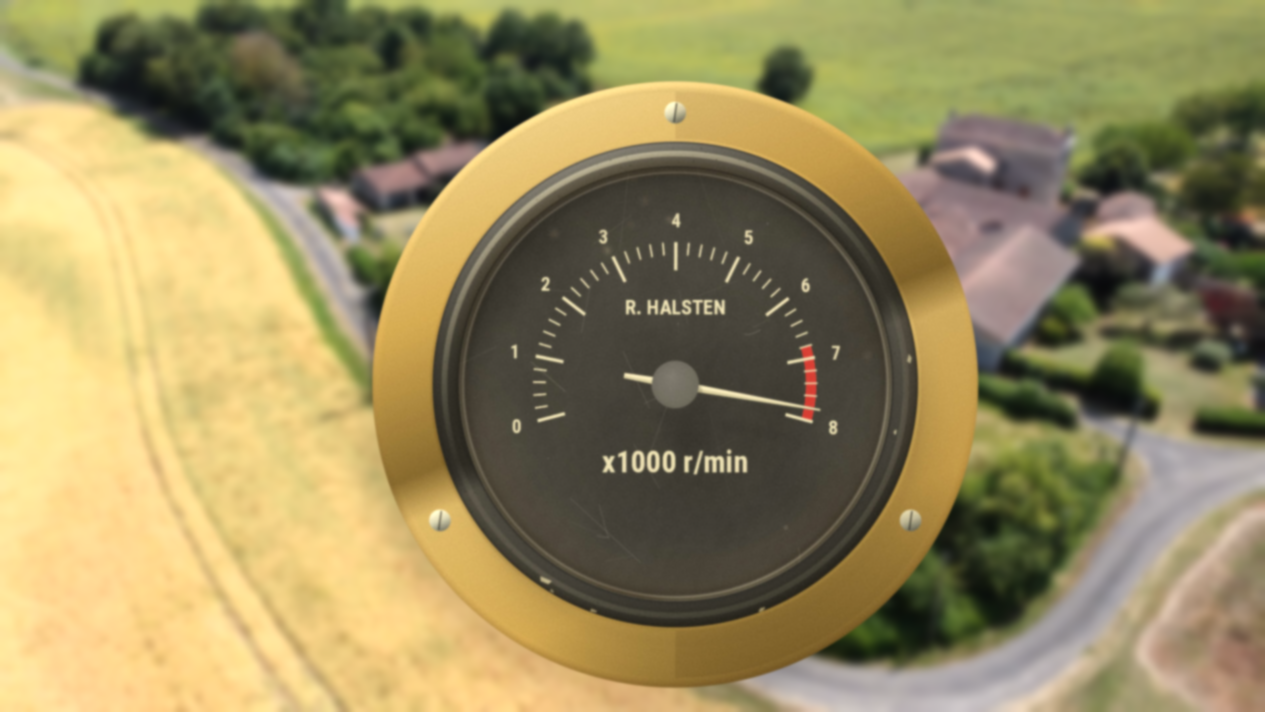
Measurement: 7800 rpm
